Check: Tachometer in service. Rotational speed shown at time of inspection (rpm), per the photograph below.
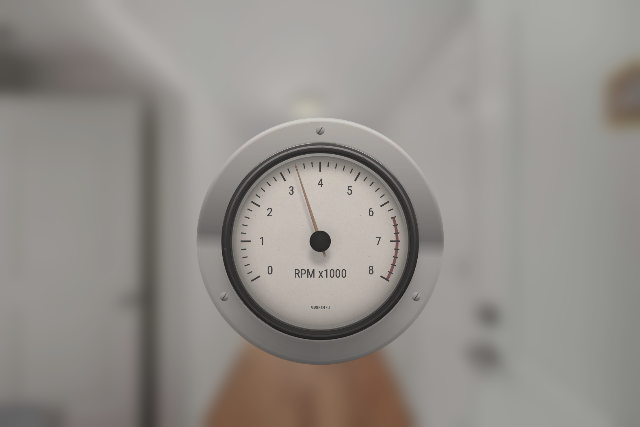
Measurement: 3400 rpm
